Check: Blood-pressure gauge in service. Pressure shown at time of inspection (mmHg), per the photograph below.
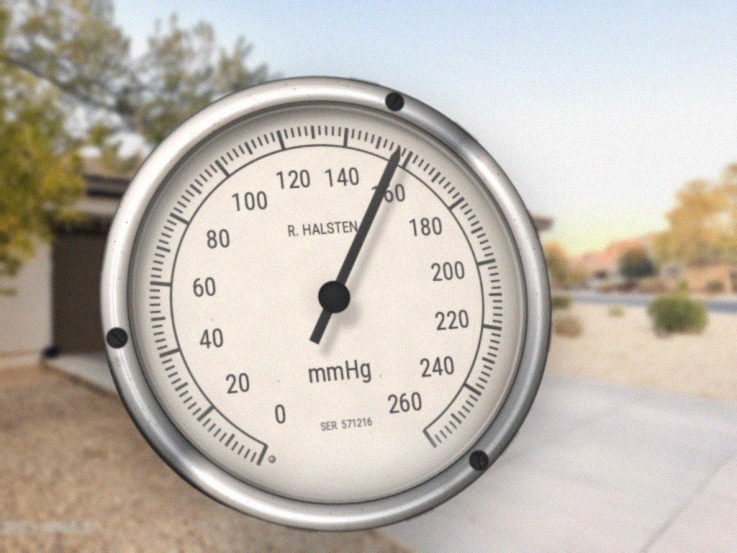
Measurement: 156 mmHg
